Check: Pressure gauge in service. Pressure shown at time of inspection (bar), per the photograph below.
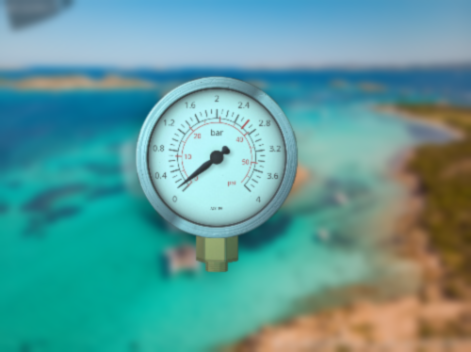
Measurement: 0.1 bar
